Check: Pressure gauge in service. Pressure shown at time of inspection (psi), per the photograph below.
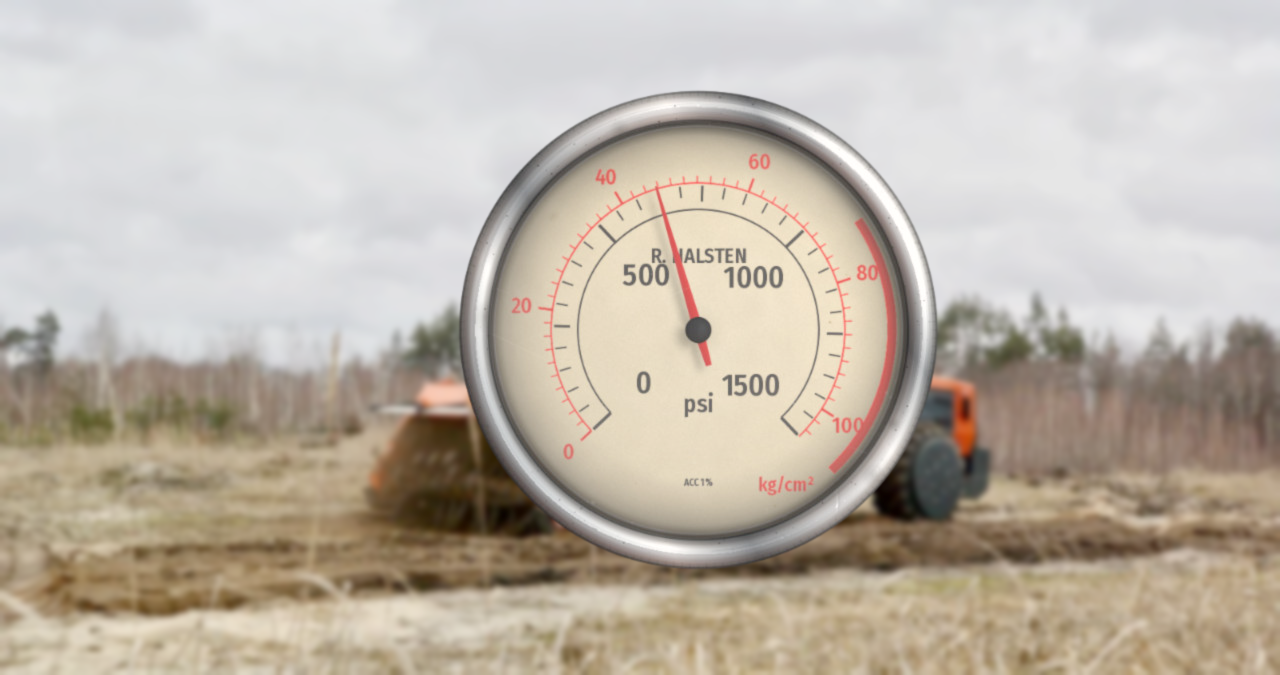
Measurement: 650 psi
